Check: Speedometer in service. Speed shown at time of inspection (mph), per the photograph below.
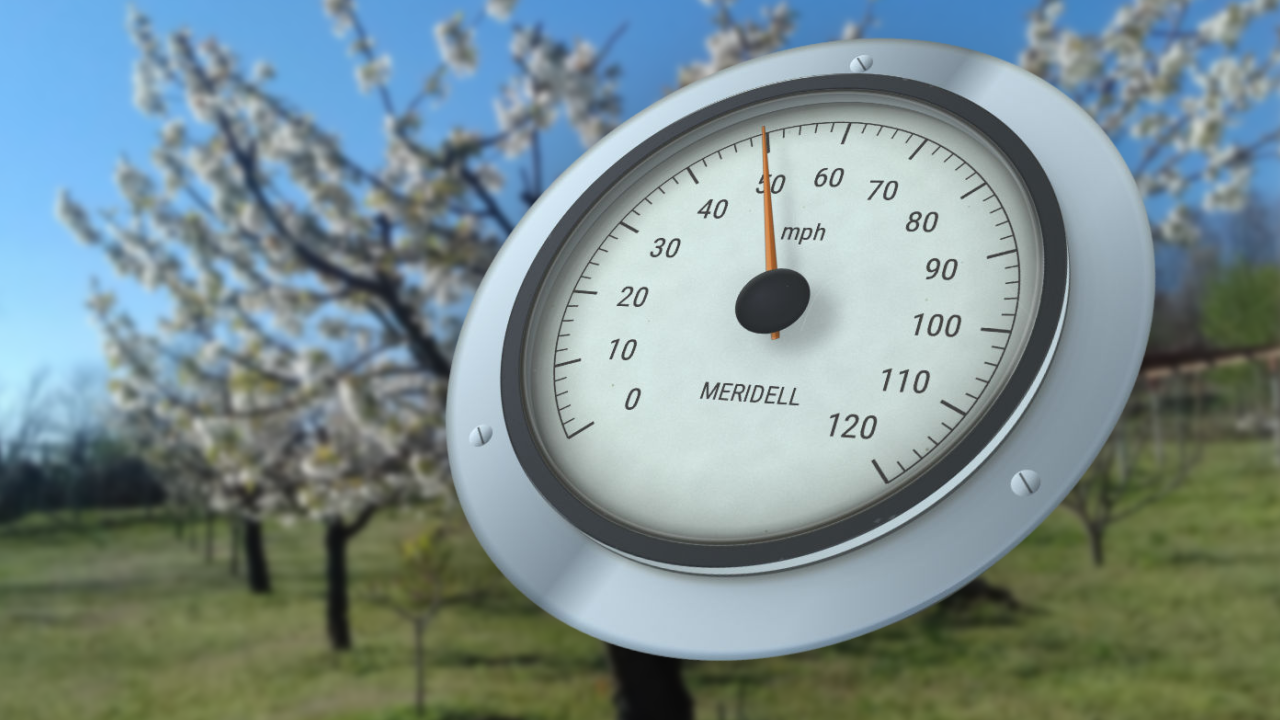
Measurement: 50 mph
